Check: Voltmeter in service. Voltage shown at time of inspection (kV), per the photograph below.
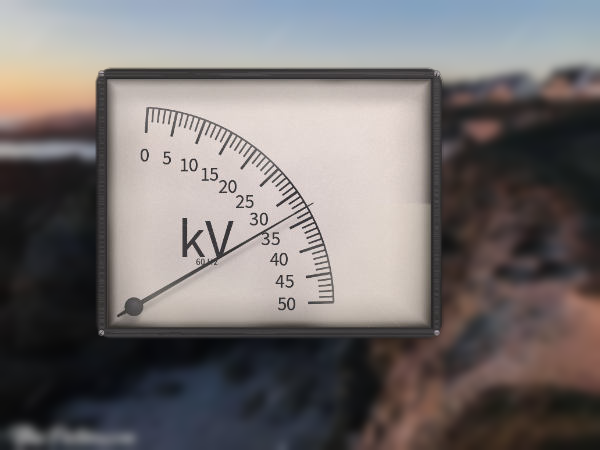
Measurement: 33 kV
